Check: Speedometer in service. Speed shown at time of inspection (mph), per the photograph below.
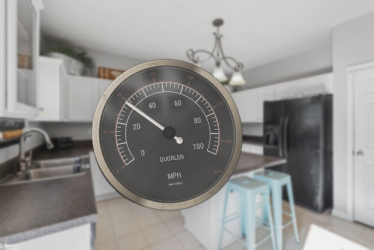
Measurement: 30 mph
